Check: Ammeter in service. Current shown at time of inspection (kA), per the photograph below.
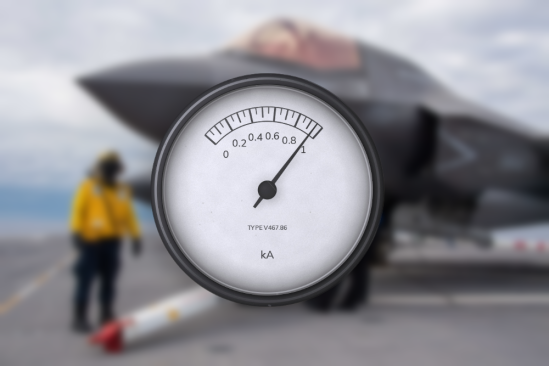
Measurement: 0.95 kA
